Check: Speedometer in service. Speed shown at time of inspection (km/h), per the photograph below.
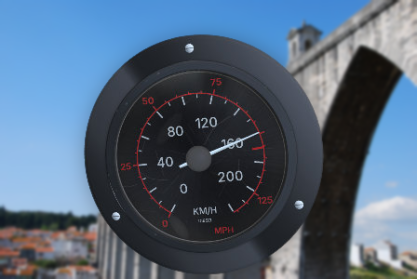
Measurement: 160 km/h
